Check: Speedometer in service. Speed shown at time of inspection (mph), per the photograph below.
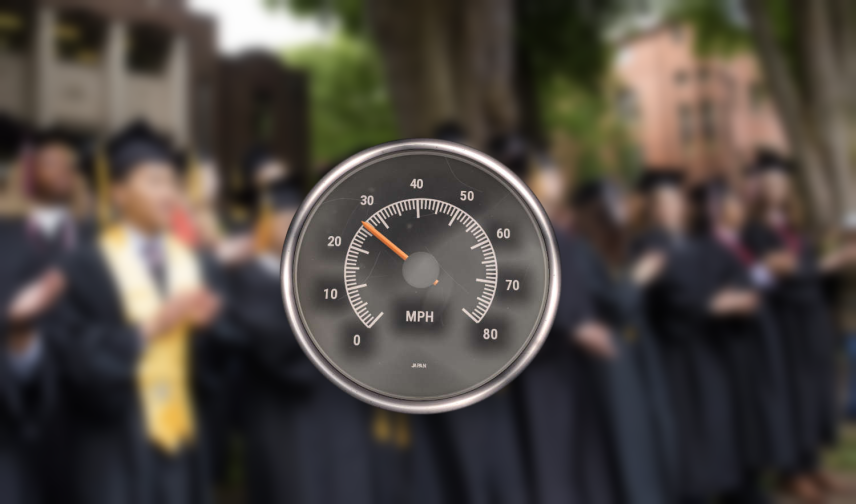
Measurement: 26 mph
